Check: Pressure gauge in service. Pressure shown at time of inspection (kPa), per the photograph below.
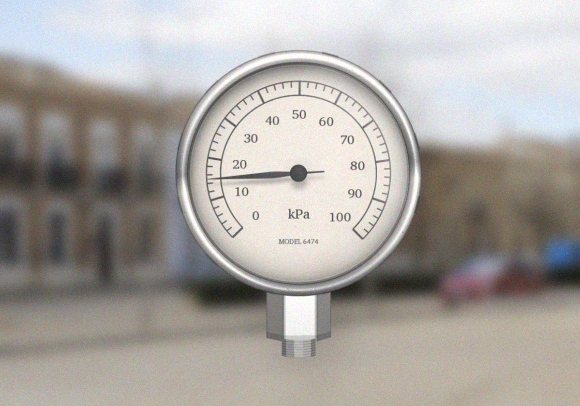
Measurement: 15 kPa
